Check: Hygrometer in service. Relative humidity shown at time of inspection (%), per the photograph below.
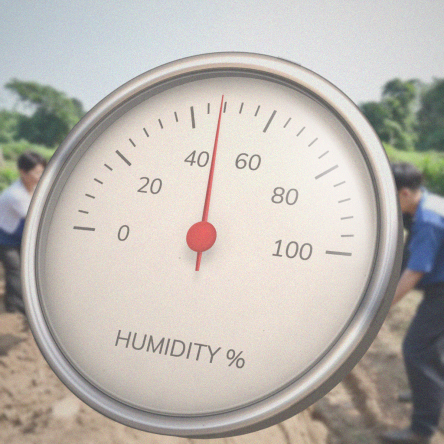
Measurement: 48 %
